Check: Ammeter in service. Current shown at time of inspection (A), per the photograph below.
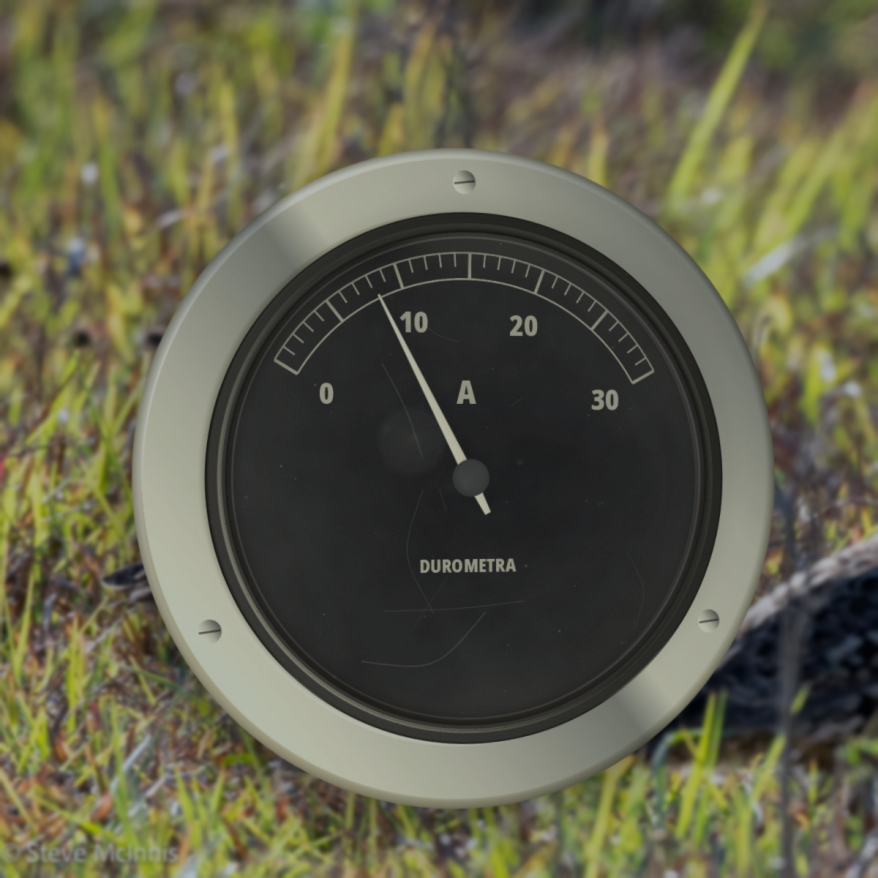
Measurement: 8 A
